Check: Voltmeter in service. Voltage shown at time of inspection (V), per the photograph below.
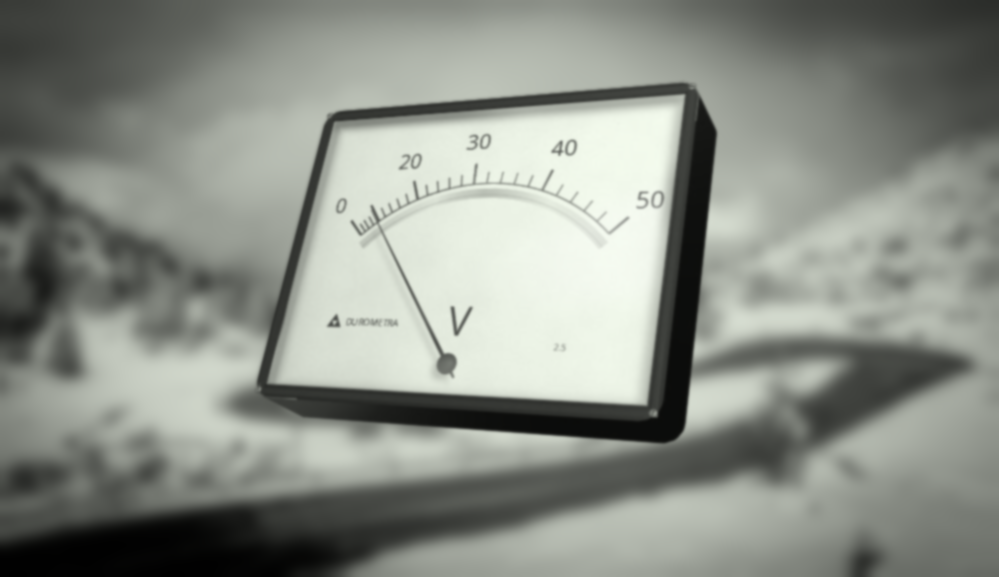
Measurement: 10 V
